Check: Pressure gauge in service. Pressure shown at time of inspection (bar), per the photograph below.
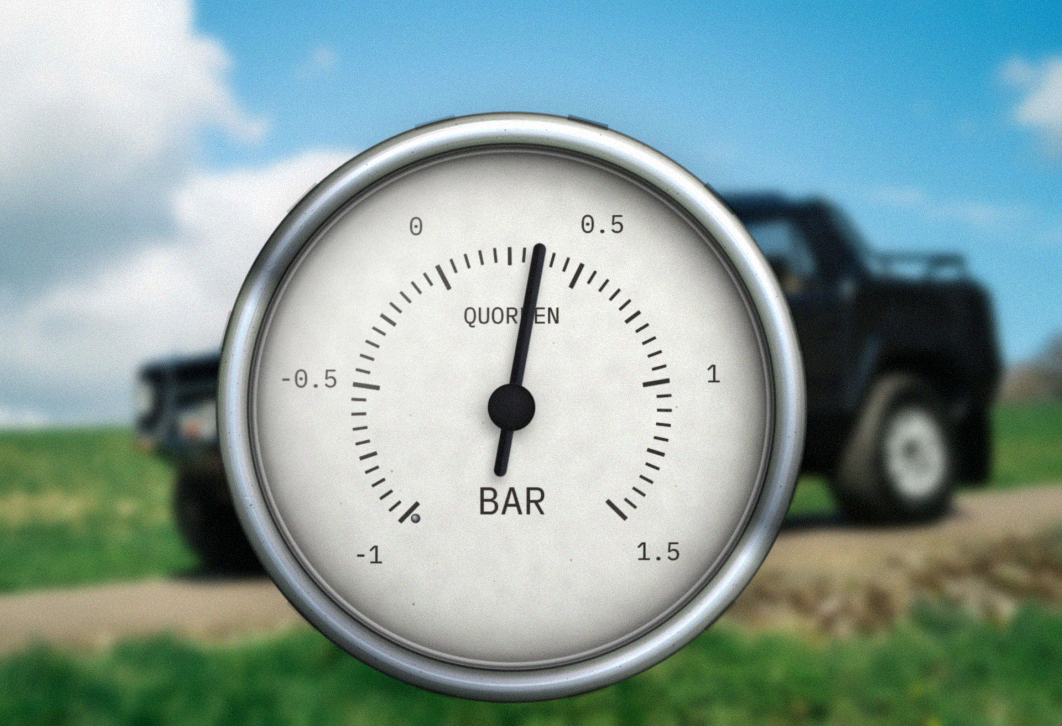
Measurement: 0.35 bar
